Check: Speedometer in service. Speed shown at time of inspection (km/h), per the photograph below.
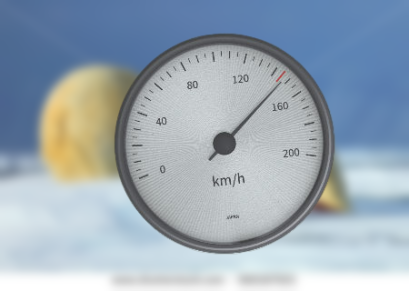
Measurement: 147.5 km/h
